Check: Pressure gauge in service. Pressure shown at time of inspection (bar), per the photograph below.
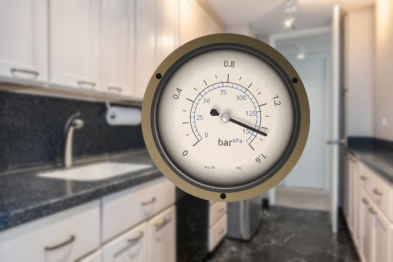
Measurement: 1.45 bar
